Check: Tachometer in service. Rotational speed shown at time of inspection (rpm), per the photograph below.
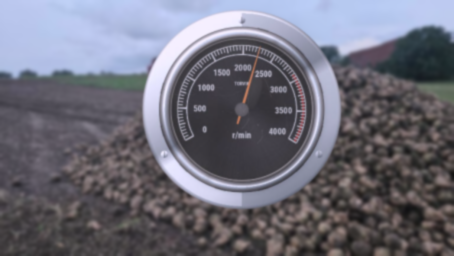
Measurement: 2250 rpm
